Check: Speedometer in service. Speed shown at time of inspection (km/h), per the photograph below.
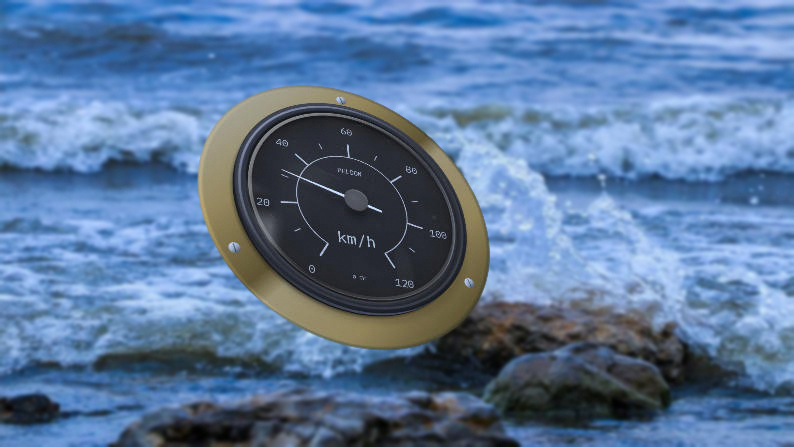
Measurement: 30 km/h
